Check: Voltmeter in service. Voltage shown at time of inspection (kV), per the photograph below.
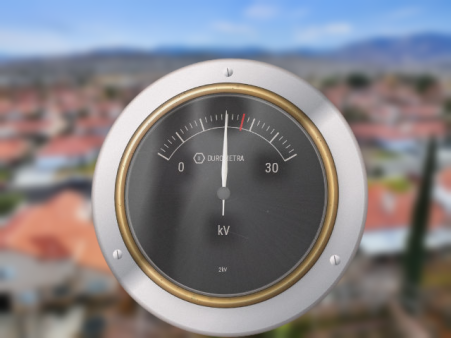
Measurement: 15 kV
